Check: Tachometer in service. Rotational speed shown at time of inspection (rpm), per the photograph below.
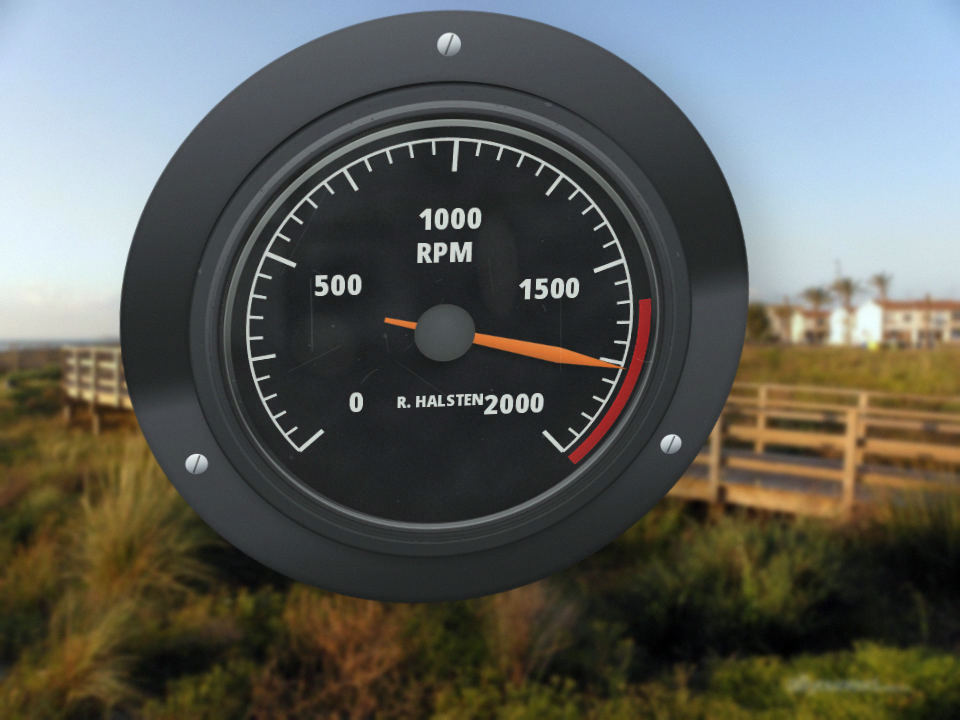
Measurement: 1750 rpm
